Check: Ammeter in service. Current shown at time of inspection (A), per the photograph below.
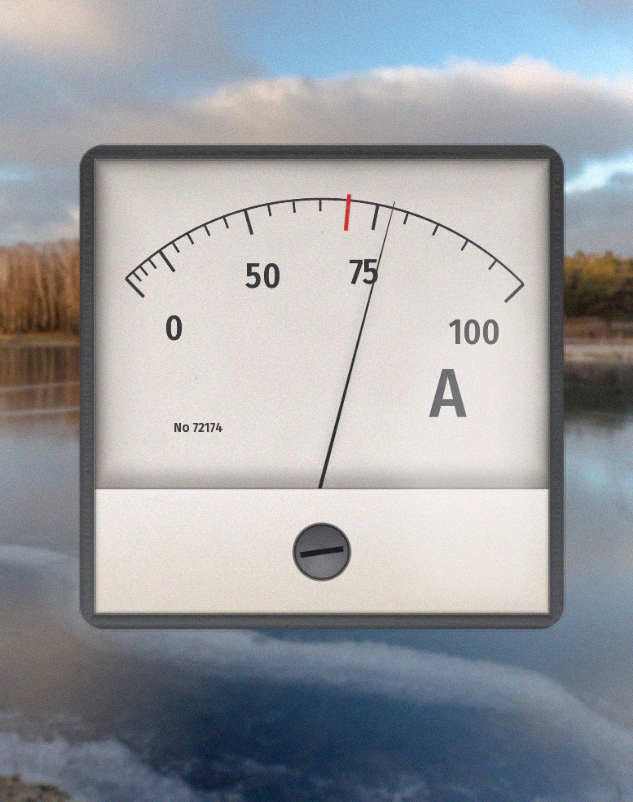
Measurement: 77.5 A
